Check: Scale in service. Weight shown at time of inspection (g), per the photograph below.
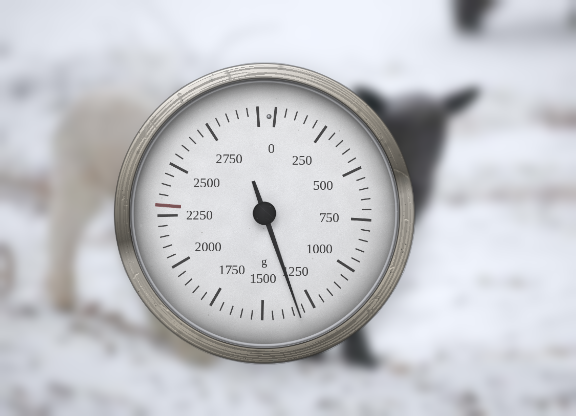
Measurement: 1325 g
